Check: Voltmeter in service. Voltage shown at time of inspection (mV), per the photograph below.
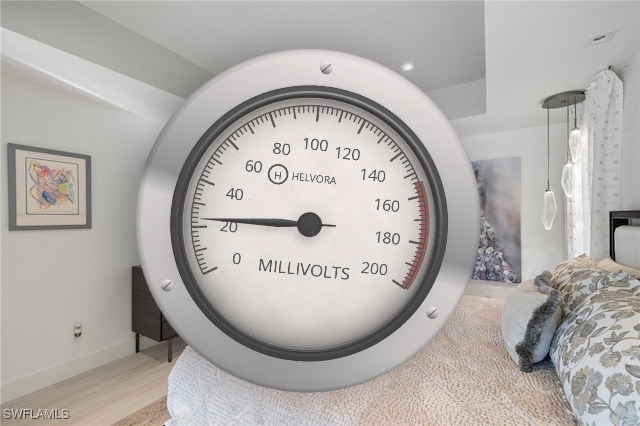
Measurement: 24 mV
